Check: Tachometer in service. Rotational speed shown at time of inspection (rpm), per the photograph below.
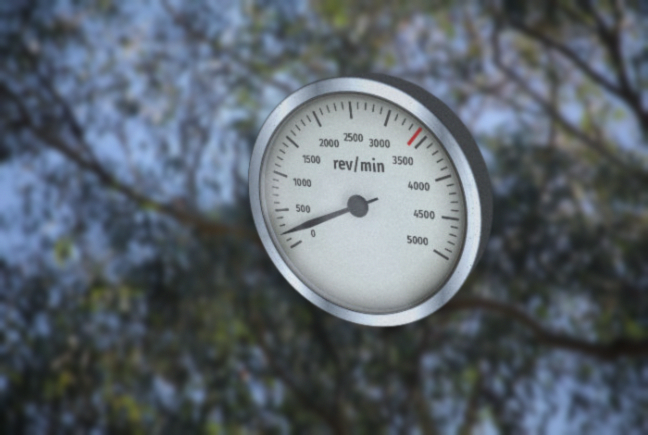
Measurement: 200 rpm
